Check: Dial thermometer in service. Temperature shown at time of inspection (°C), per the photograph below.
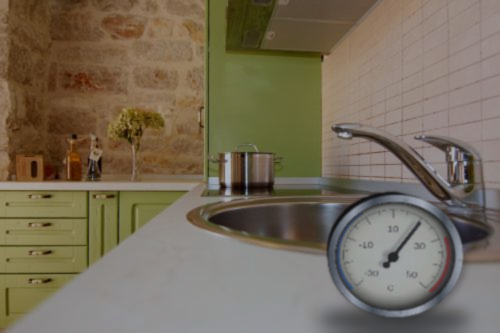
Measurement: 20 °C
